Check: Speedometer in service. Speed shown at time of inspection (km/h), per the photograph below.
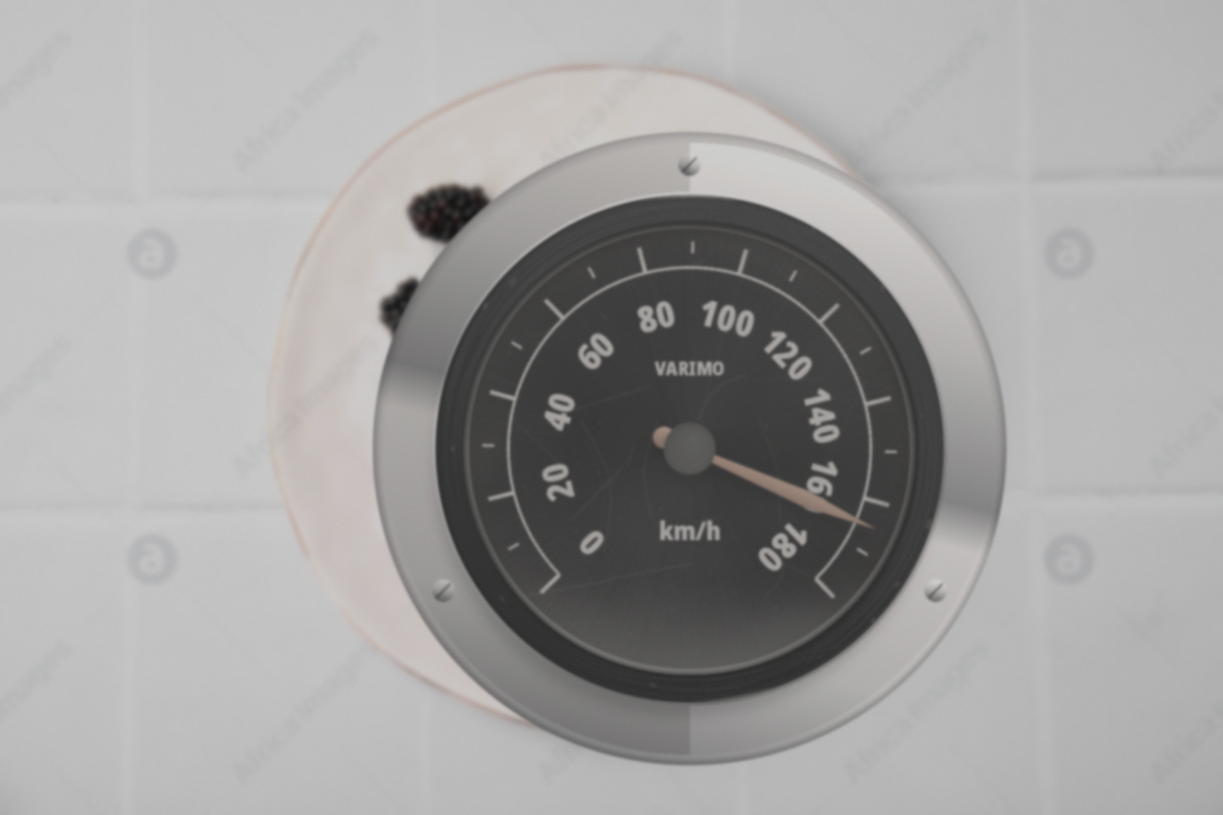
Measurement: 165 km/h
